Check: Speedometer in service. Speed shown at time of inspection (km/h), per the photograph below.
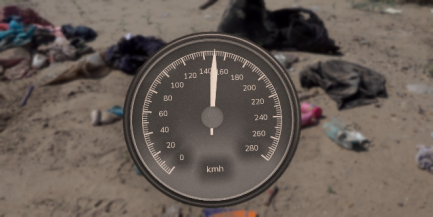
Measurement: 150 km/h
